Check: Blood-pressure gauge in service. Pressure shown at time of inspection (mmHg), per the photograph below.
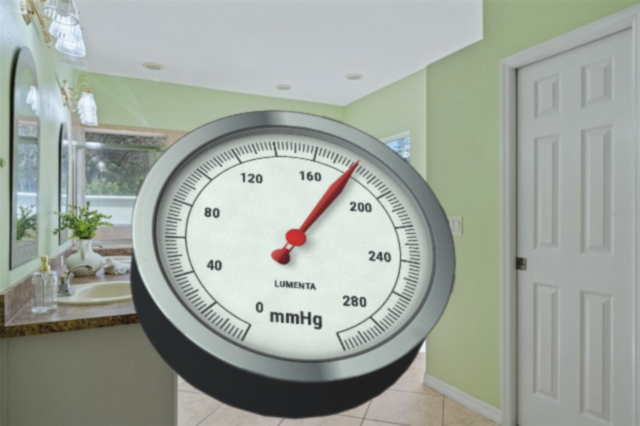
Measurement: 180 mmHg
